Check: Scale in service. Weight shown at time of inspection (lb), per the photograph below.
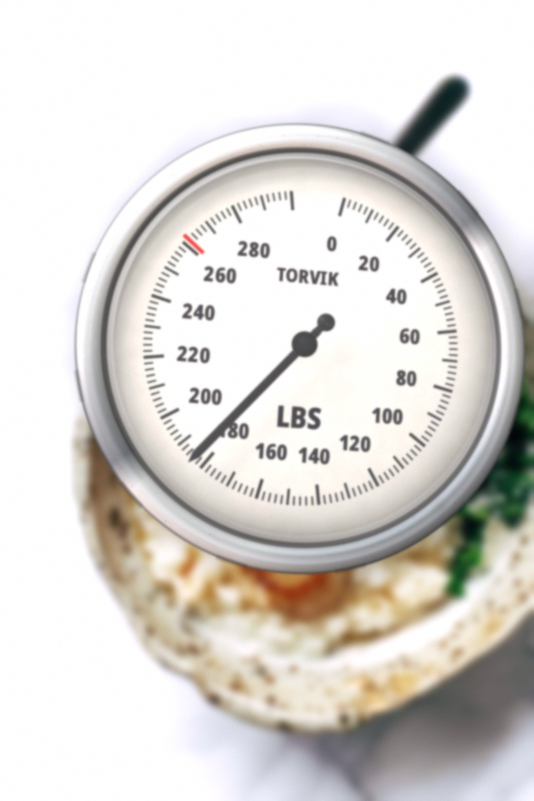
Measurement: 184 lb
